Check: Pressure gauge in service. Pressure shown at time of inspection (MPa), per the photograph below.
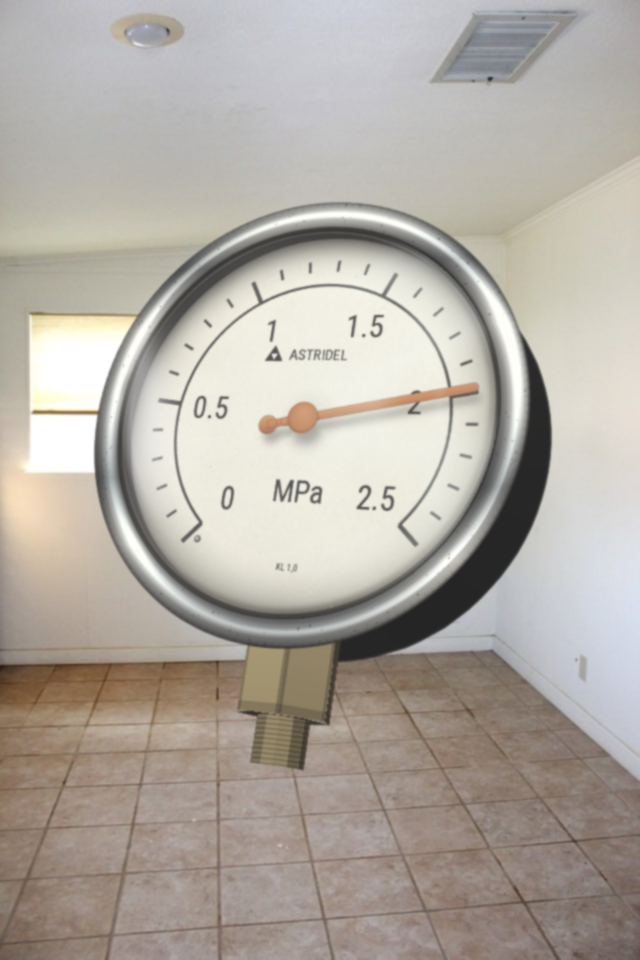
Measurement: 2 MPa
